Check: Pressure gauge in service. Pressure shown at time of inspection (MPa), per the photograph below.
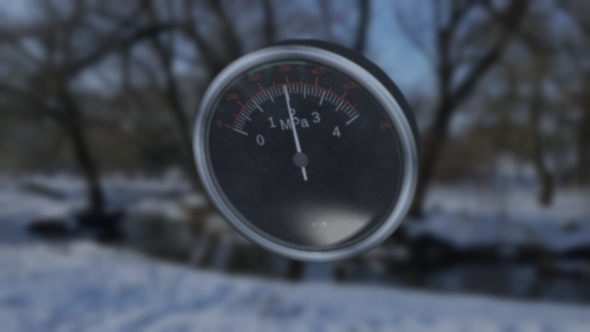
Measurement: 2 MPa
